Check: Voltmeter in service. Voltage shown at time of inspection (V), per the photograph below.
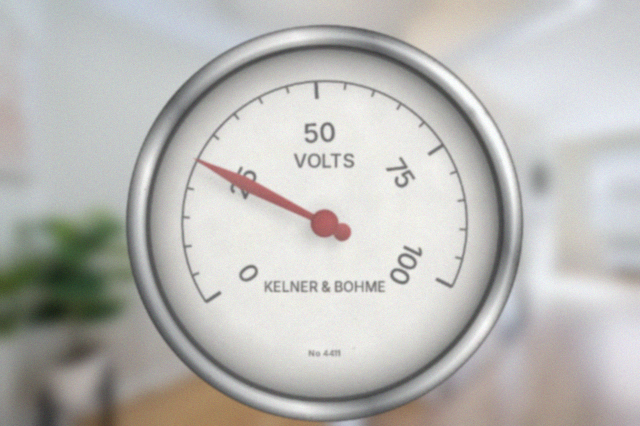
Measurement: 25 V
